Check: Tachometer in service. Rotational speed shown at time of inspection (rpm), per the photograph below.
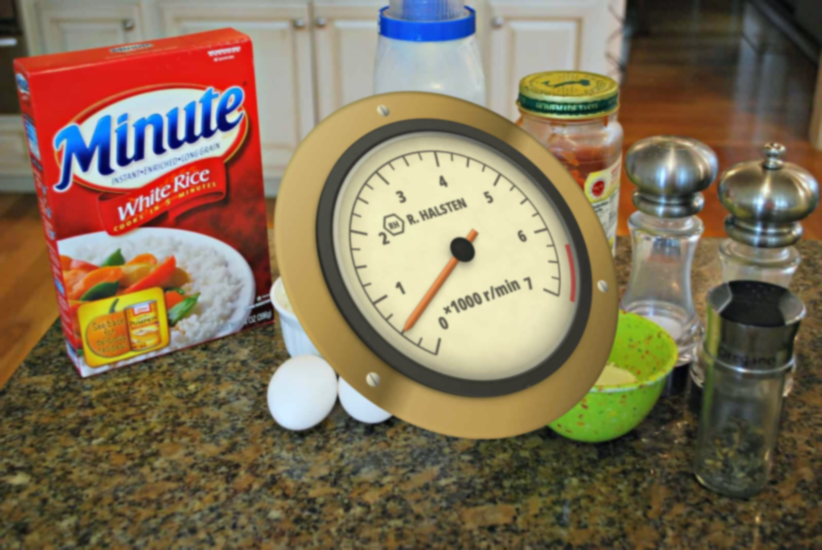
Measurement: 500 rpm
